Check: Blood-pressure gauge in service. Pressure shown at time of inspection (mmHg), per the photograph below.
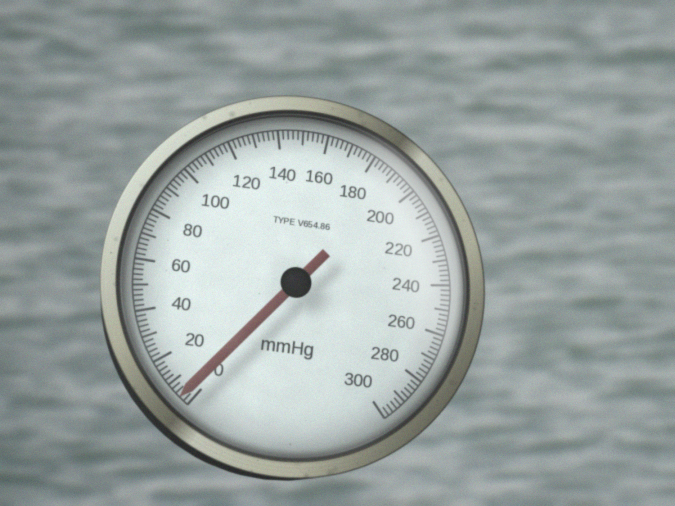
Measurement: 4 mmHg
